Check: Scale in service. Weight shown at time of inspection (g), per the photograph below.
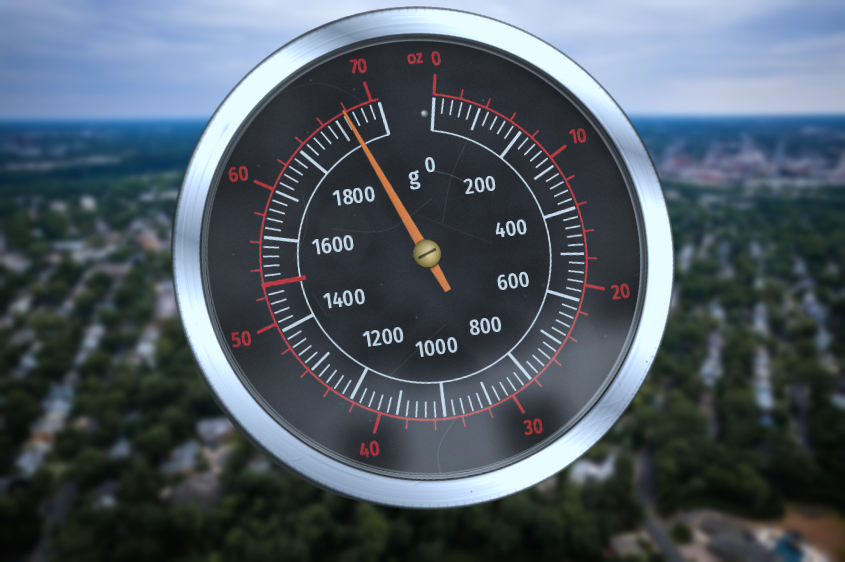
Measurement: 1920 g
